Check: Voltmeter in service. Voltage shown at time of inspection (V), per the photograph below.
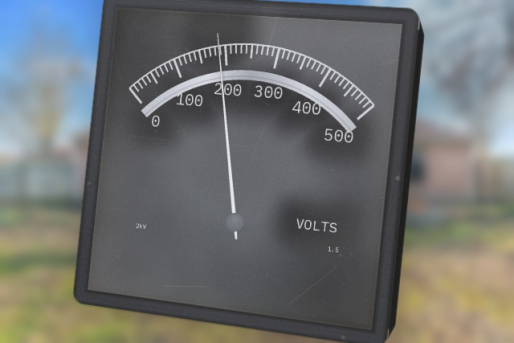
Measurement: 190 V
